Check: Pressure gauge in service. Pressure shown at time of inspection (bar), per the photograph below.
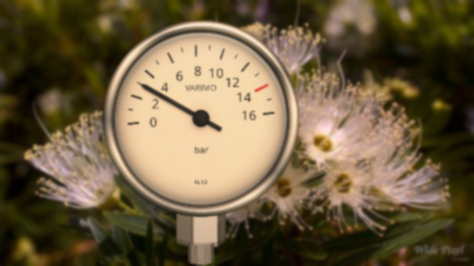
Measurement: 3 bar
